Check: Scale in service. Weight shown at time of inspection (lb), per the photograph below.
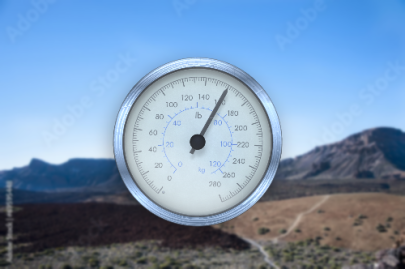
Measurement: 160 lb
